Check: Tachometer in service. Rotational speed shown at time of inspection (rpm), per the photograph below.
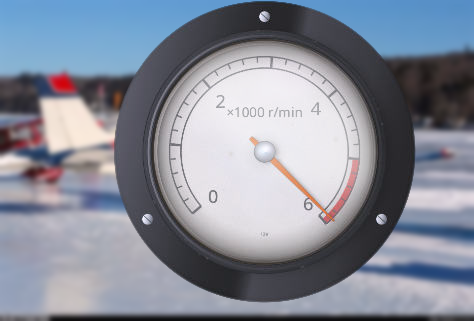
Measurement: 5900 rpm
